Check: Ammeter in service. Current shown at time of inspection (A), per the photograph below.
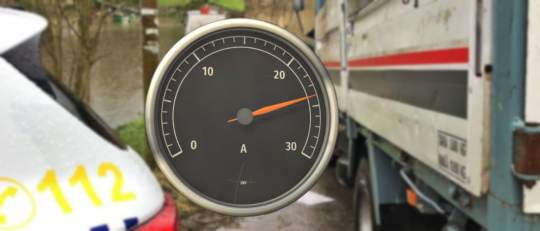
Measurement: 24 A
